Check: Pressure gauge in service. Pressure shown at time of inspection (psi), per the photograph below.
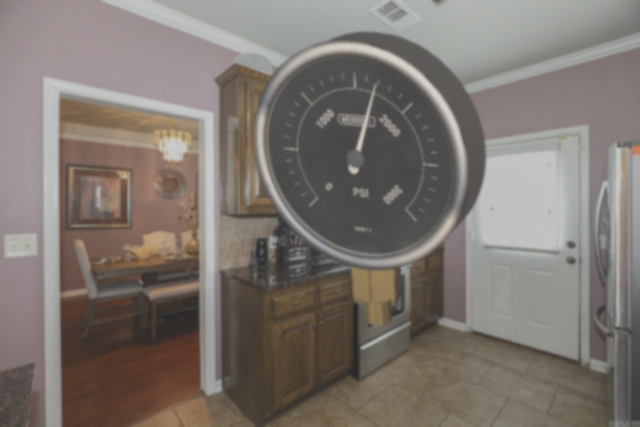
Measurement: 1700 psi
